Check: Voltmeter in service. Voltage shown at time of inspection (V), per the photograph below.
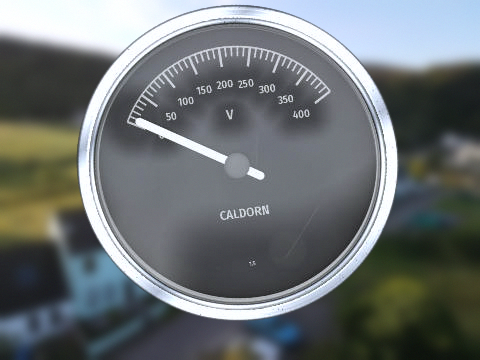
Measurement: 10 V
